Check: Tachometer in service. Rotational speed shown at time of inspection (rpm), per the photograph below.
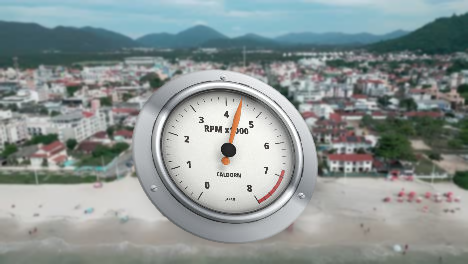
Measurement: 4400 rpm
